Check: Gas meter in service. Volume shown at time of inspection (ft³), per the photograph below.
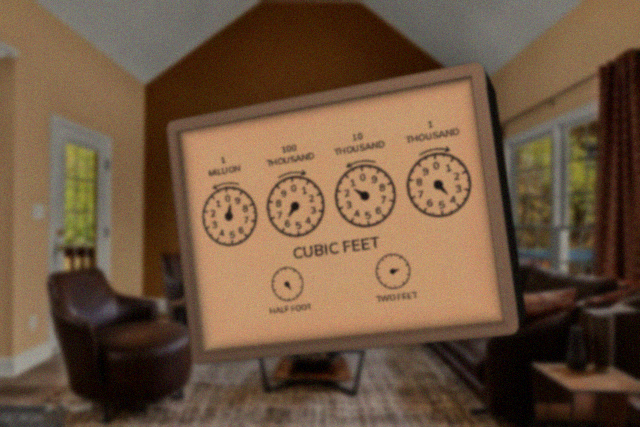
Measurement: 961400 ft³
